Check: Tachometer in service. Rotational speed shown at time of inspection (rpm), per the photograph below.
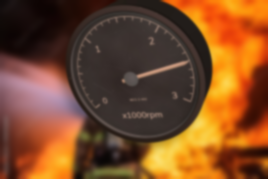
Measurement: 2500 rpm
